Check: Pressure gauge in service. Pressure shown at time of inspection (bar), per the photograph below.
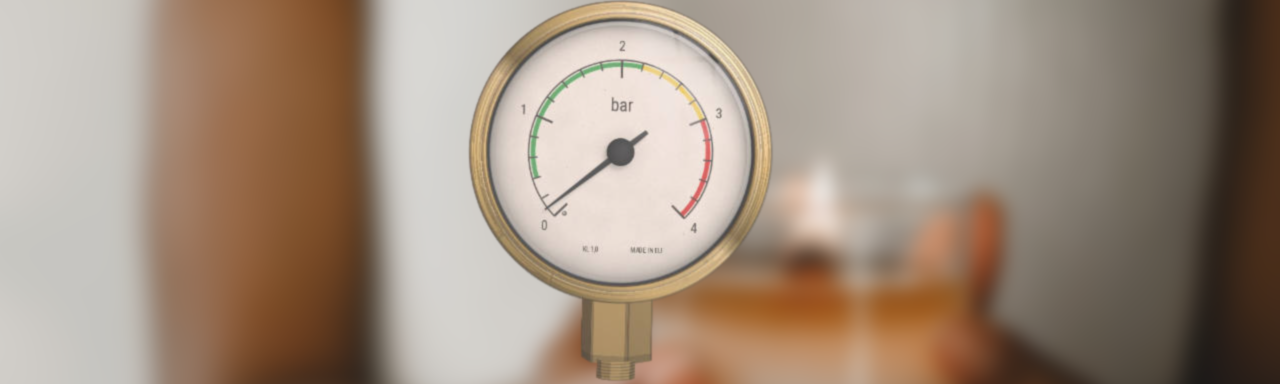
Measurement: 0.1 bar
